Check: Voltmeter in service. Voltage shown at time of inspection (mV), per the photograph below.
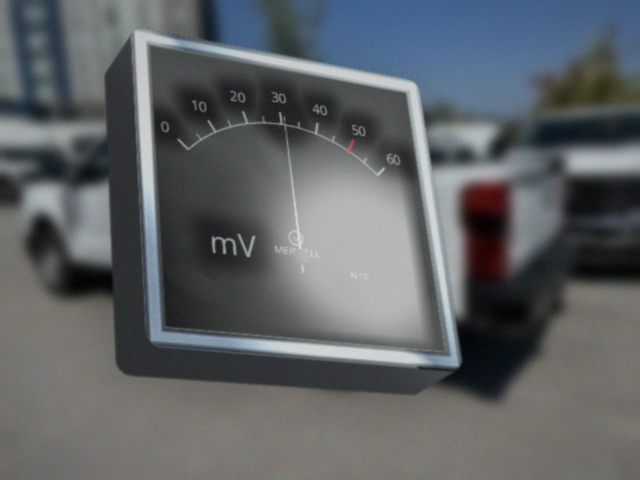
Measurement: 30 mV
